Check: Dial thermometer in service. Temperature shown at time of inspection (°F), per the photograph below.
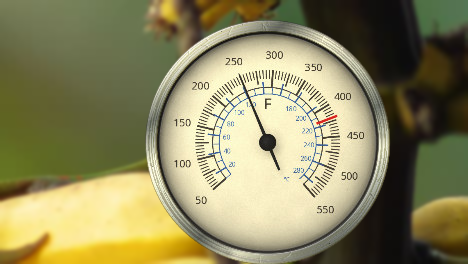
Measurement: 250 °F
